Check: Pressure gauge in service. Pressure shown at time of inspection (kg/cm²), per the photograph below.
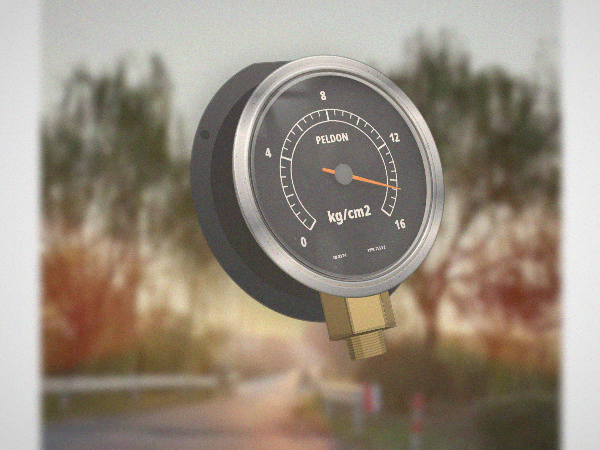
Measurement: 14.5 kg/cm²
